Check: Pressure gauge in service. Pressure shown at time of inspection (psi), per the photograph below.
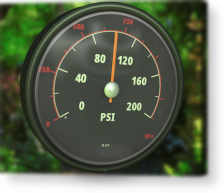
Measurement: 100 psi
